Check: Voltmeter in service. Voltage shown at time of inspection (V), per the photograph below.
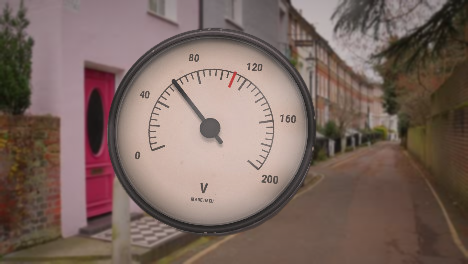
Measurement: 60 V
